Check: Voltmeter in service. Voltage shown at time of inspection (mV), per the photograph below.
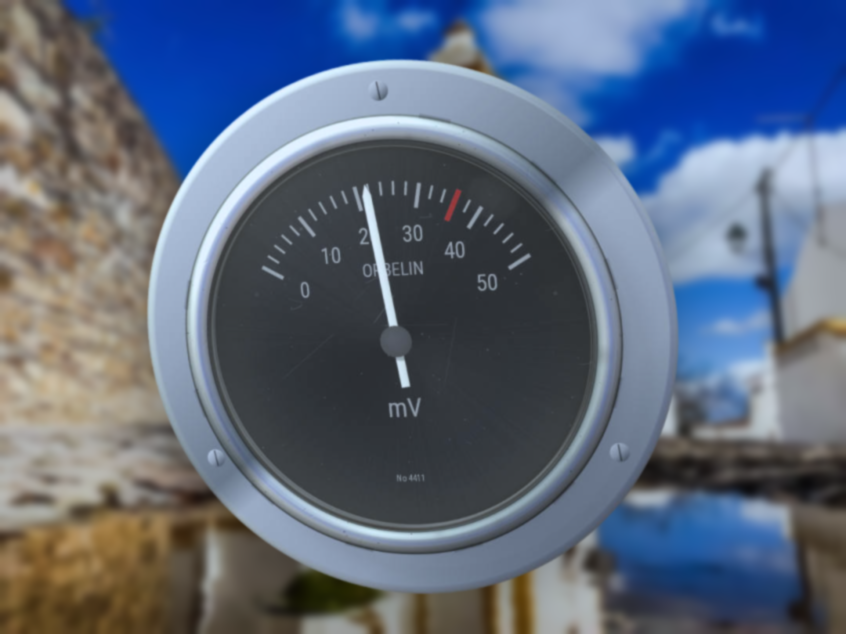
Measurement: 22 mV
